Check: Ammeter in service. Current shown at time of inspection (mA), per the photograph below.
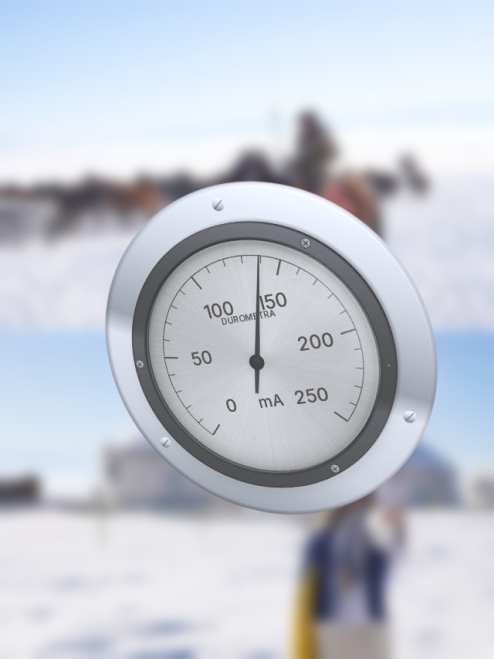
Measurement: 140 mA
